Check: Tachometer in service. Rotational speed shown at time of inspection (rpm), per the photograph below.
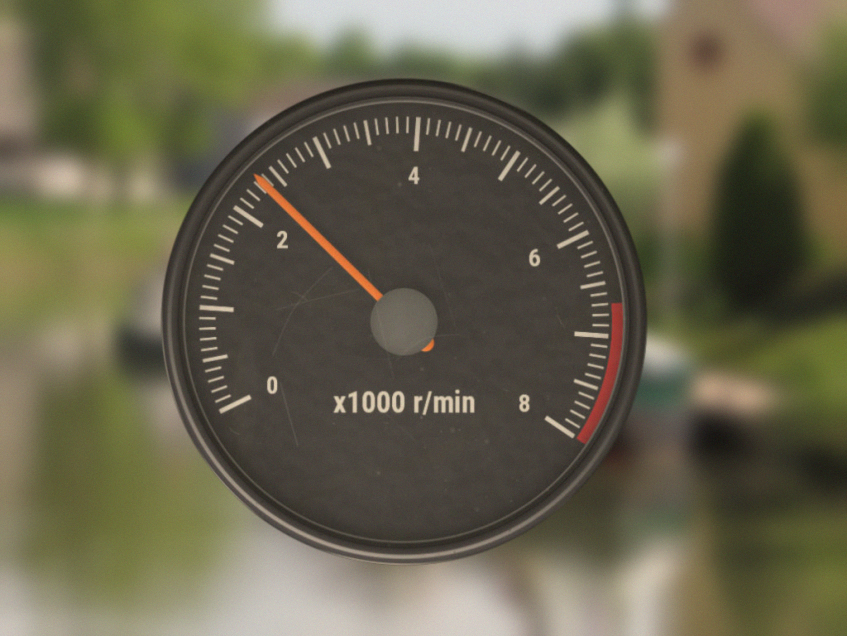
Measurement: 2350 rpm
